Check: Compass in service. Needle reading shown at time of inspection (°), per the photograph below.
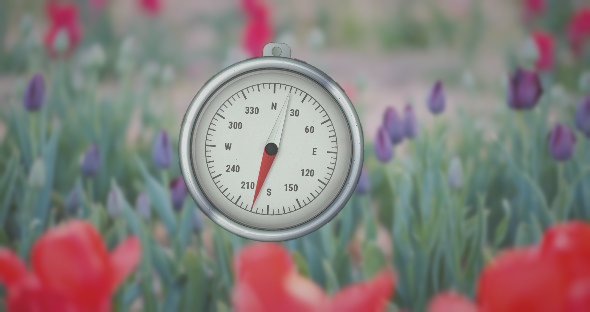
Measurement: 195 °
